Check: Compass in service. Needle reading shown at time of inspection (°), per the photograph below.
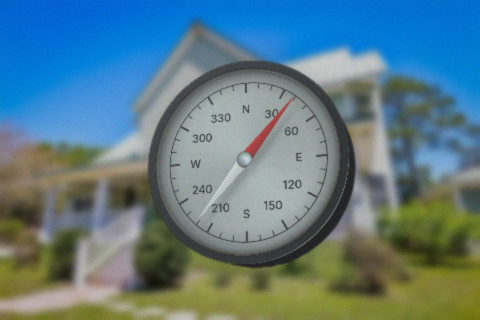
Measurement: 40 °
